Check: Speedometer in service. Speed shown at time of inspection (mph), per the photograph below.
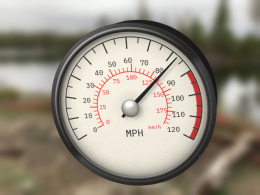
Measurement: 82.5 mph
